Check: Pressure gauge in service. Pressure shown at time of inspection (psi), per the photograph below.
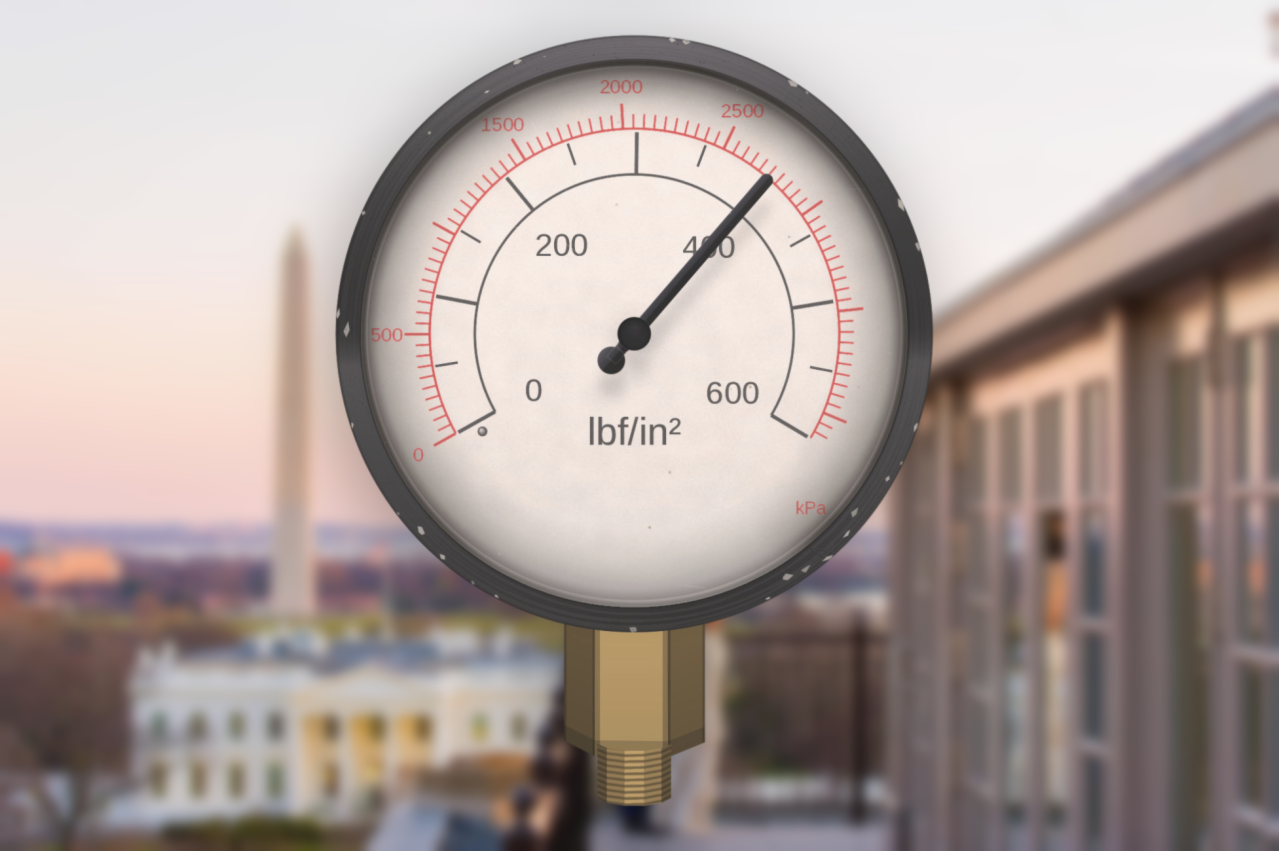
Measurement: 400 psi
